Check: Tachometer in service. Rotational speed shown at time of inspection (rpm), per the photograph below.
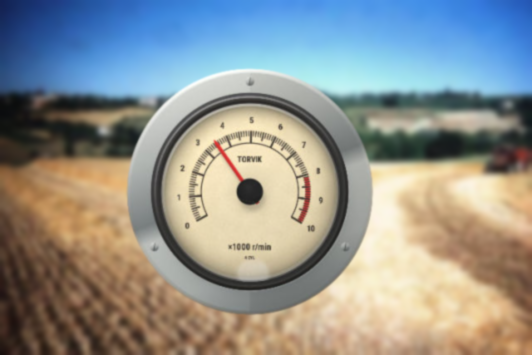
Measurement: 3500 rpm
